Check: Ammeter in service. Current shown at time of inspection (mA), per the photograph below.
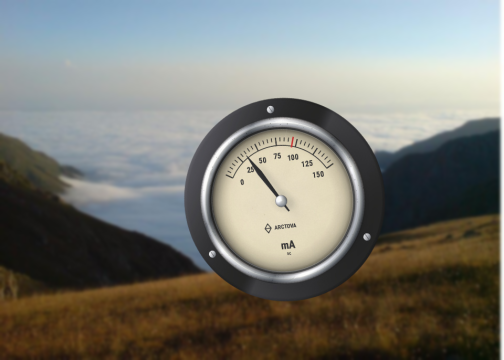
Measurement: 35 mA
